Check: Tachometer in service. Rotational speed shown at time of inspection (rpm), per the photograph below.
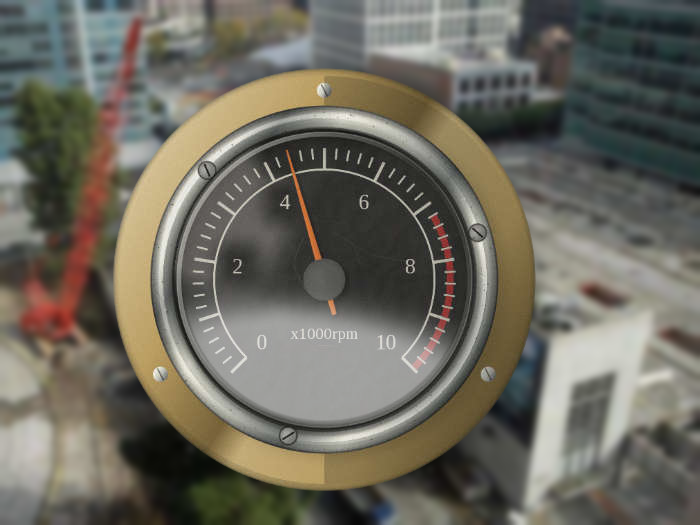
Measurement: 4400 rpm
